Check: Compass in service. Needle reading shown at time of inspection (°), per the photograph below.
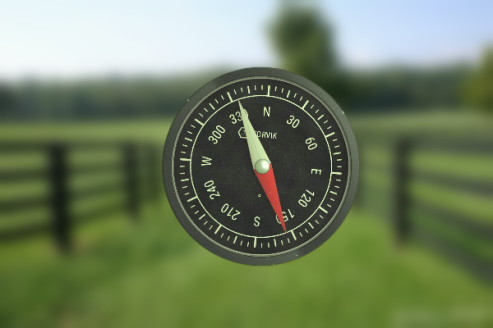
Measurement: 155 °
